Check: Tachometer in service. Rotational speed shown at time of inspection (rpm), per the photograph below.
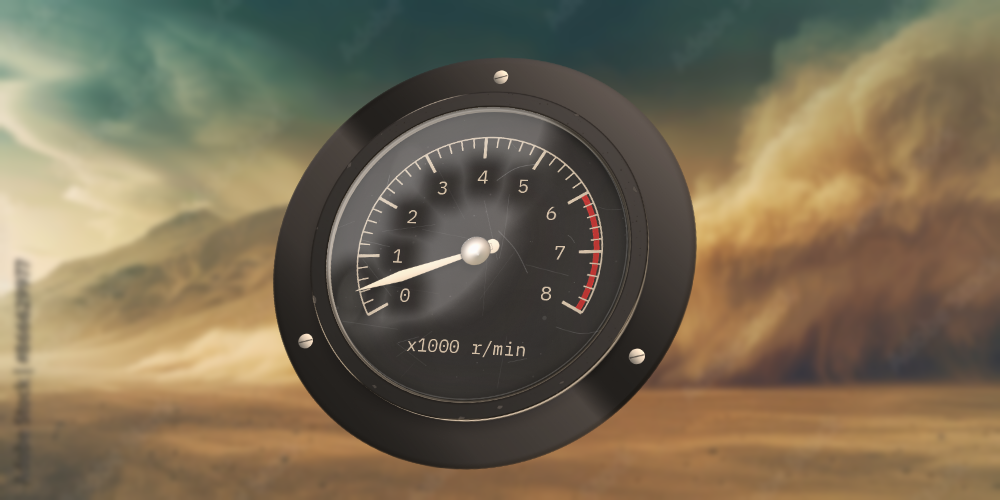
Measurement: 400 rpm
